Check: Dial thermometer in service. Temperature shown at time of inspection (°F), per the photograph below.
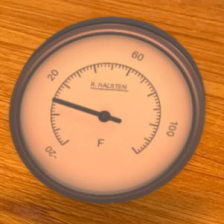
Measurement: 10 °F
